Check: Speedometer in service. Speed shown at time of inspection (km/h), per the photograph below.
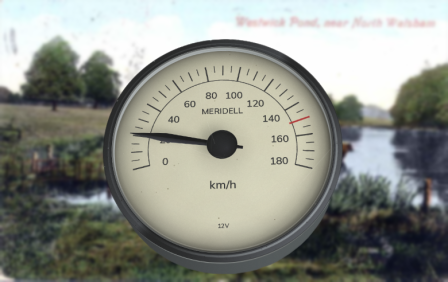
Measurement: 20 km/h
